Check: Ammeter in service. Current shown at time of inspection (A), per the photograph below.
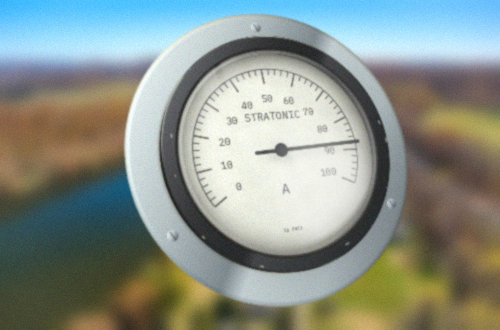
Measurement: 88 A
